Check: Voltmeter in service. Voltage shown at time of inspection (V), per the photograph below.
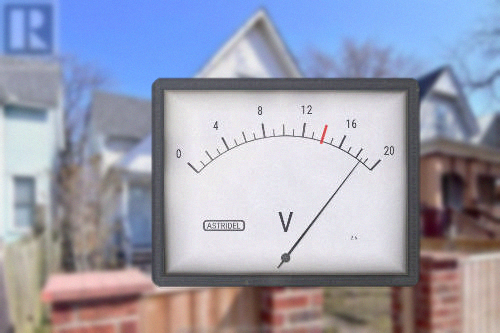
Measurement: 18.5 V
